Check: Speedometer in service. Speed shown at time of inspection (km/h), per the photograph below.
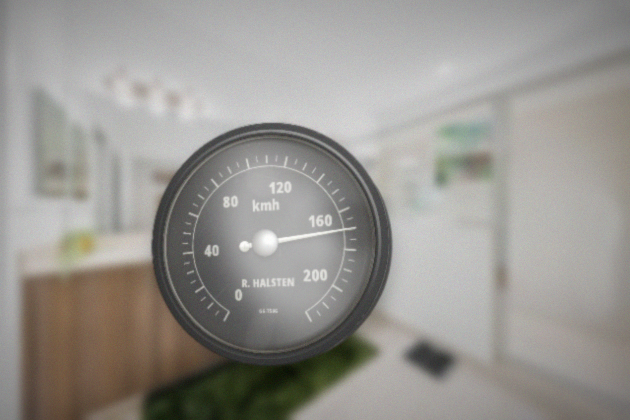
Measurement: 170 km/h
